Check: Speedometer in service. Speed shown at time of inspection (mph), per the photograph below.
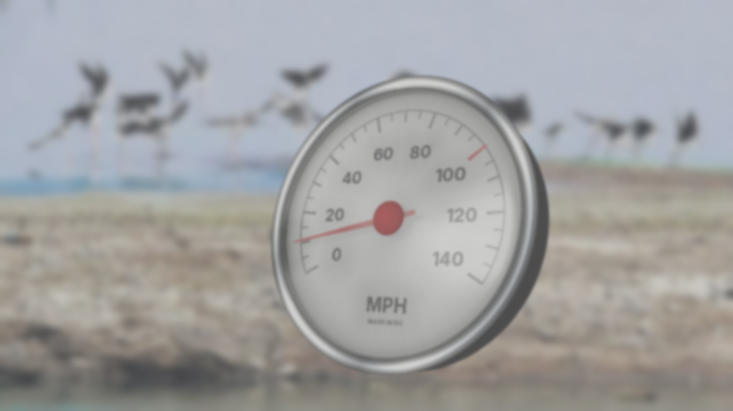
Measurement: 10 mph
